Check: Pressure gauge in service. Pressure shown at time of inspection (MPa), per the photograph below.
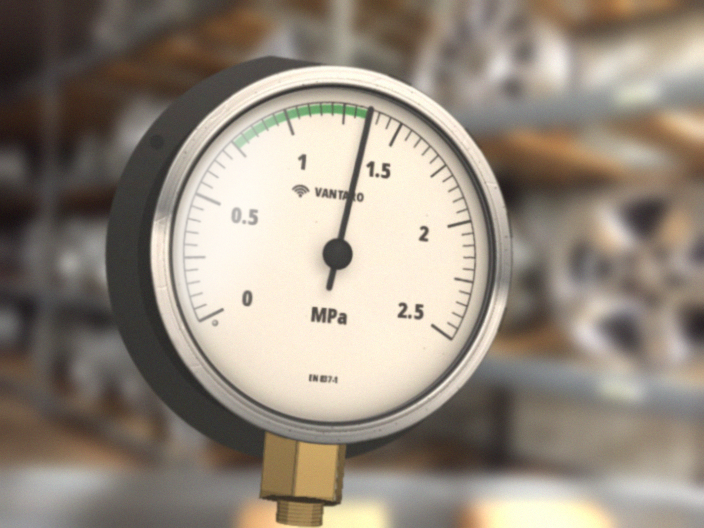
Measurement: 1.35 MPa
